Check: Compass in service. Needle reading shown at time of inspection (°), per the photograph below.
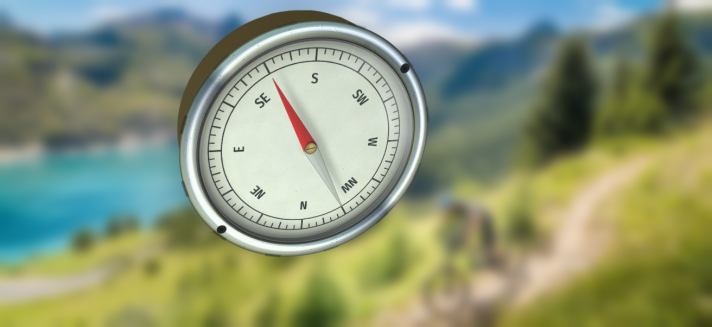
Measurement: 150 °
